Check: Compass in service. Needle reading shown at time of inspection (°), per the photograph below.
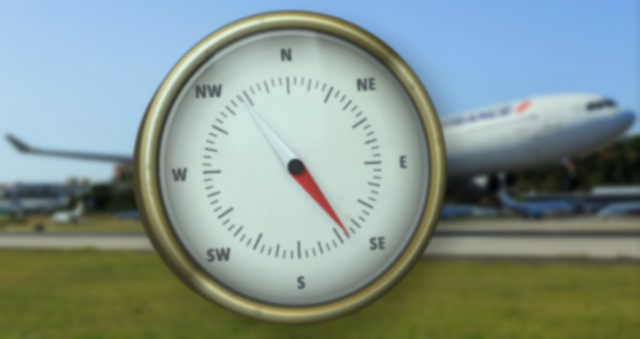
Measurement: 145 °
